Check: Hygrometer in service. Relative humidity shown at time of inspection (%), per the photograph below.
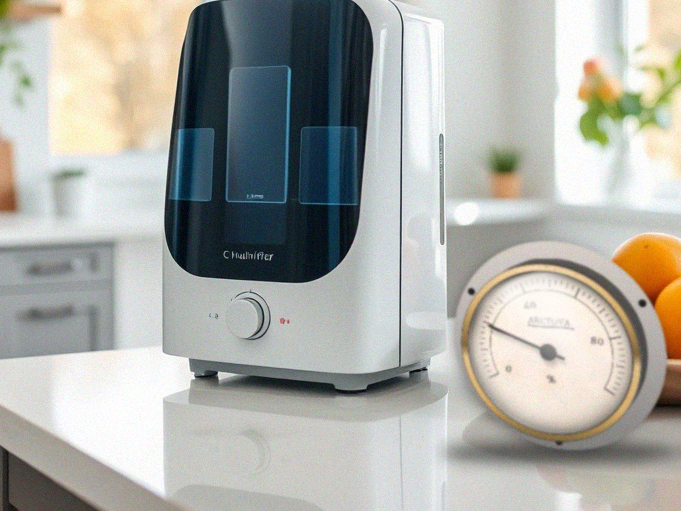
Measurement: 20 %
